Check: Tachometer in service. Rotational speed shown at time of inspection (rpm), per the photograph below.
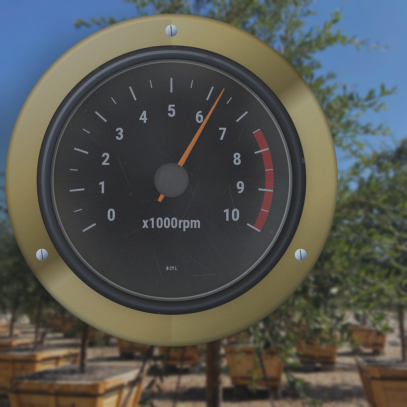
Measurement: 6250 rpm
